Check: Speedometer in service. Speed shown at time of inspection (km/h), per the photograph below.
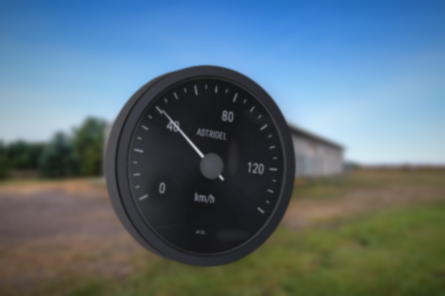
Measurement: 40 km/h
